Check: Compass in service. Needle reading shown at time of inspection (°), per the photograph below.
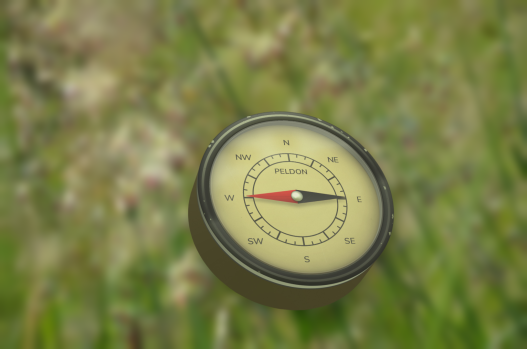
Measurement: 270 °
